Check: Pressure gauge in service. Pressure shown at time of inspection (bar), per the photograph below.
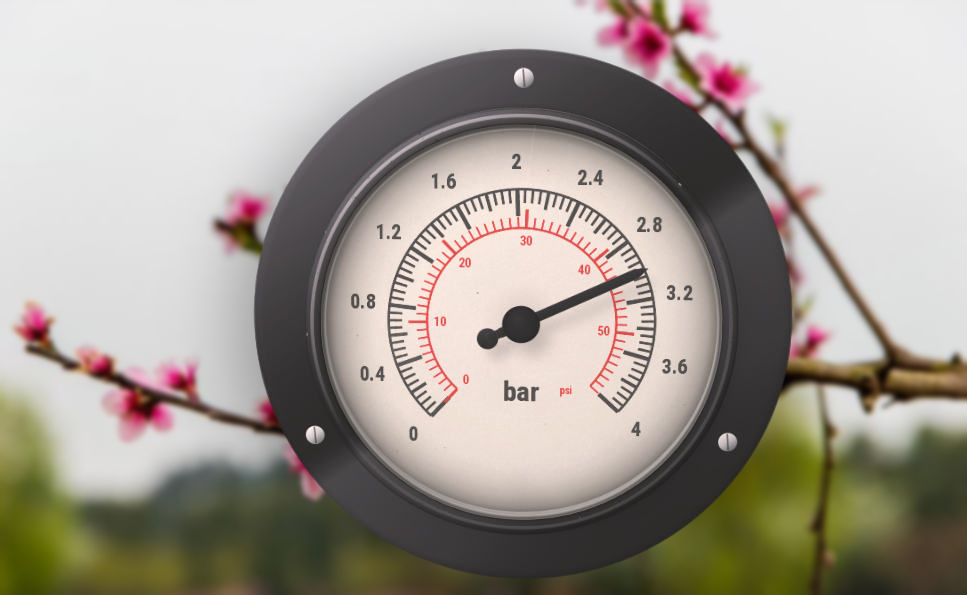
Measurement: 3 bar
